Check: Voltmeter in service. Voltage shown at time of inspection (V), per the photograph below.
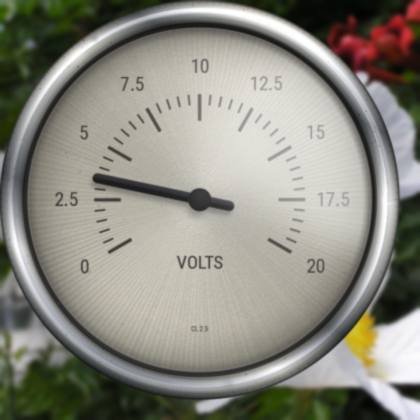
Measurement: 3.5 V
